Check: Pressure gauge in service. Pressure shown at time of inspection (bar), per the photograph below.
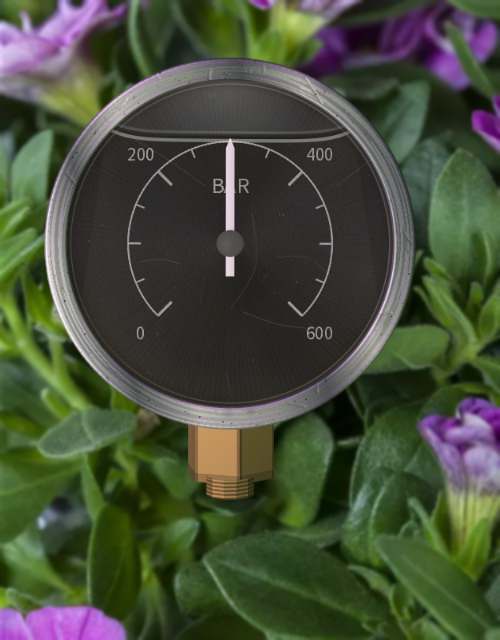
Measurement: 300 bar
